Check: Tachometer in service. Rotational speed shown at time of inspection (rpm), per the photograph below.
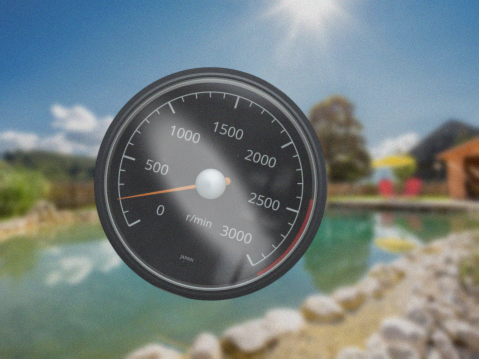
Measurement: 200 rpm
